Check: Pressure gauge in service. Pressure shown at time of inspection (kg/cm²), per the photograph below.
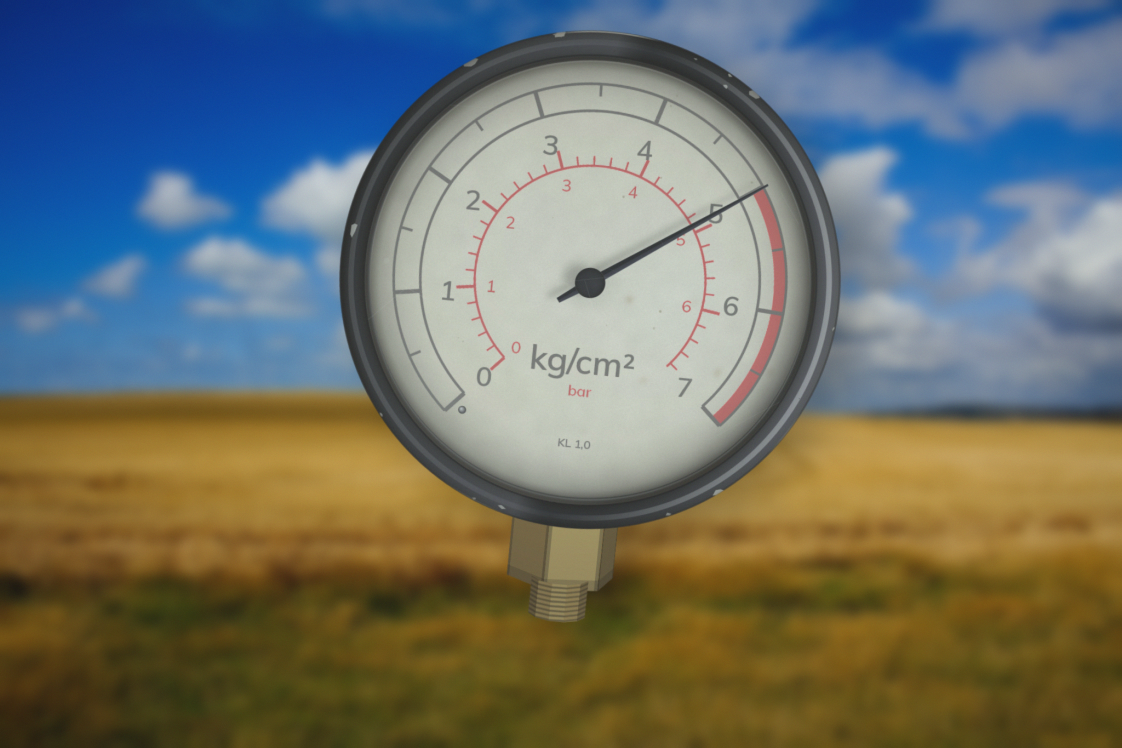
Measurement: 5 kg/cm²
